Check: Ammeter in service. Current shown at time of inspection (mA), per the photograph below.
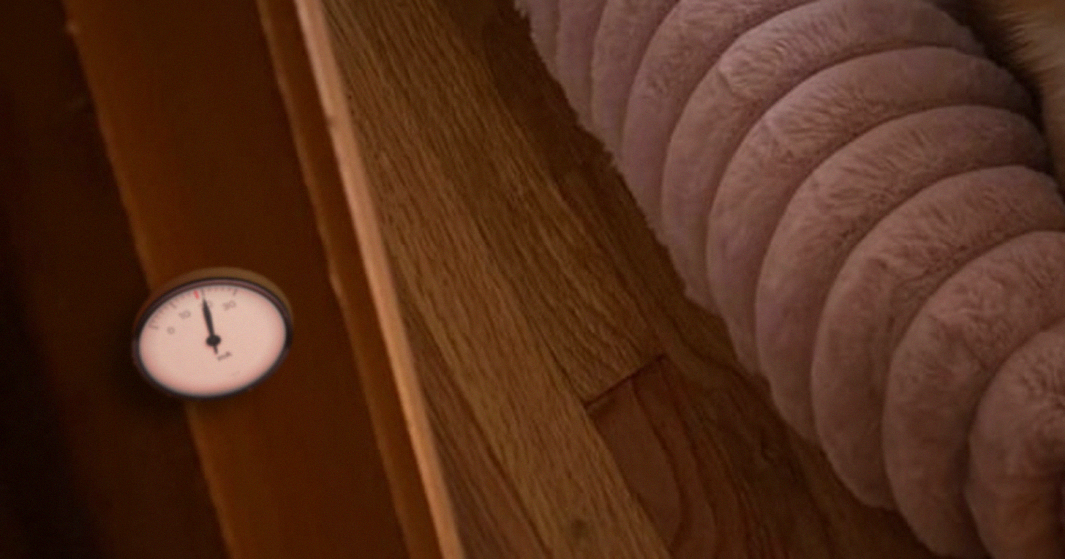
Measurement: 20 mA
